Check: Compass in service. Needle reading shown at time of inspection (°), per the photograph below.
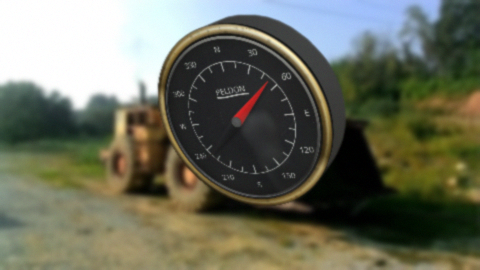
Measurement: 52.5 °
